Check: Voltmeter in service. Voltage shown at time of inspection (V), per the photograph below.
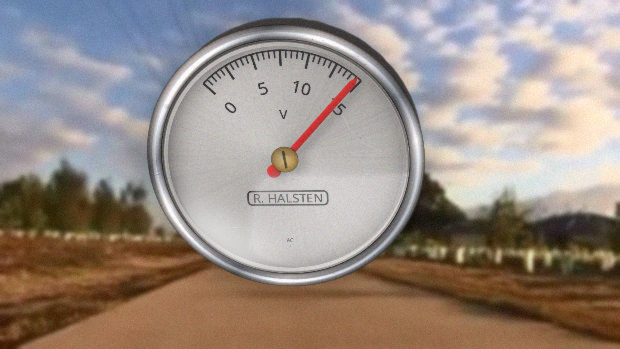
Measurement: 14.5 V
